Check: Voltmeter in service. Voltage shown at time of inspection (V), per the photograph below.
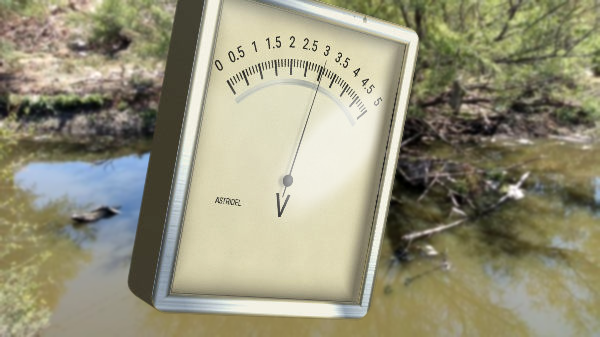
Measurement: 3 V
